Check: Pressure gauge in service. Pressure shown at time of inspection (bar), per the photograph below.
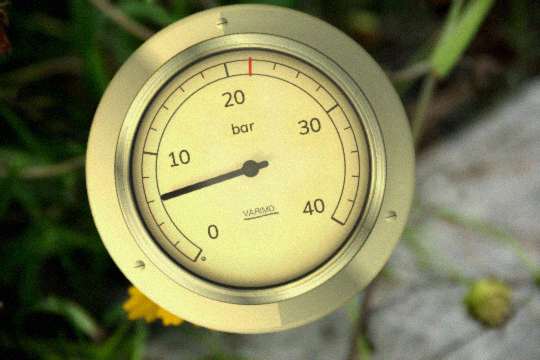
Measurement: 6 bar
